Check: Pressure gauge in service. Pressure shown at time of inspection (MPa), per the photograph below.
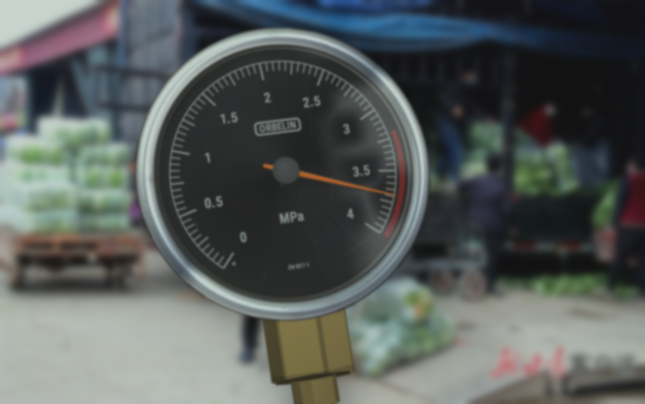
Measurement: 3.7 MPa
